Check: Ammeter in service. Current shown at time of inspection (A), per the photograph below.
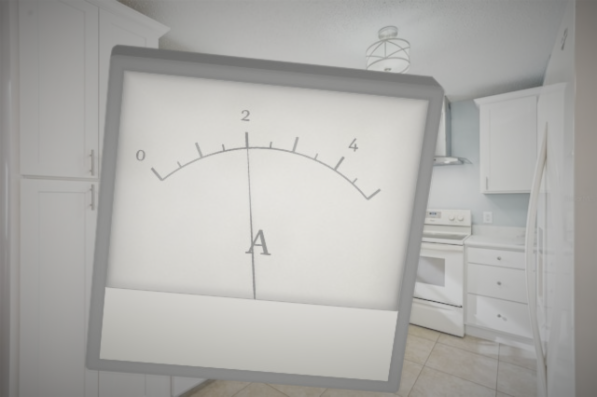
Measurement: 2 A
